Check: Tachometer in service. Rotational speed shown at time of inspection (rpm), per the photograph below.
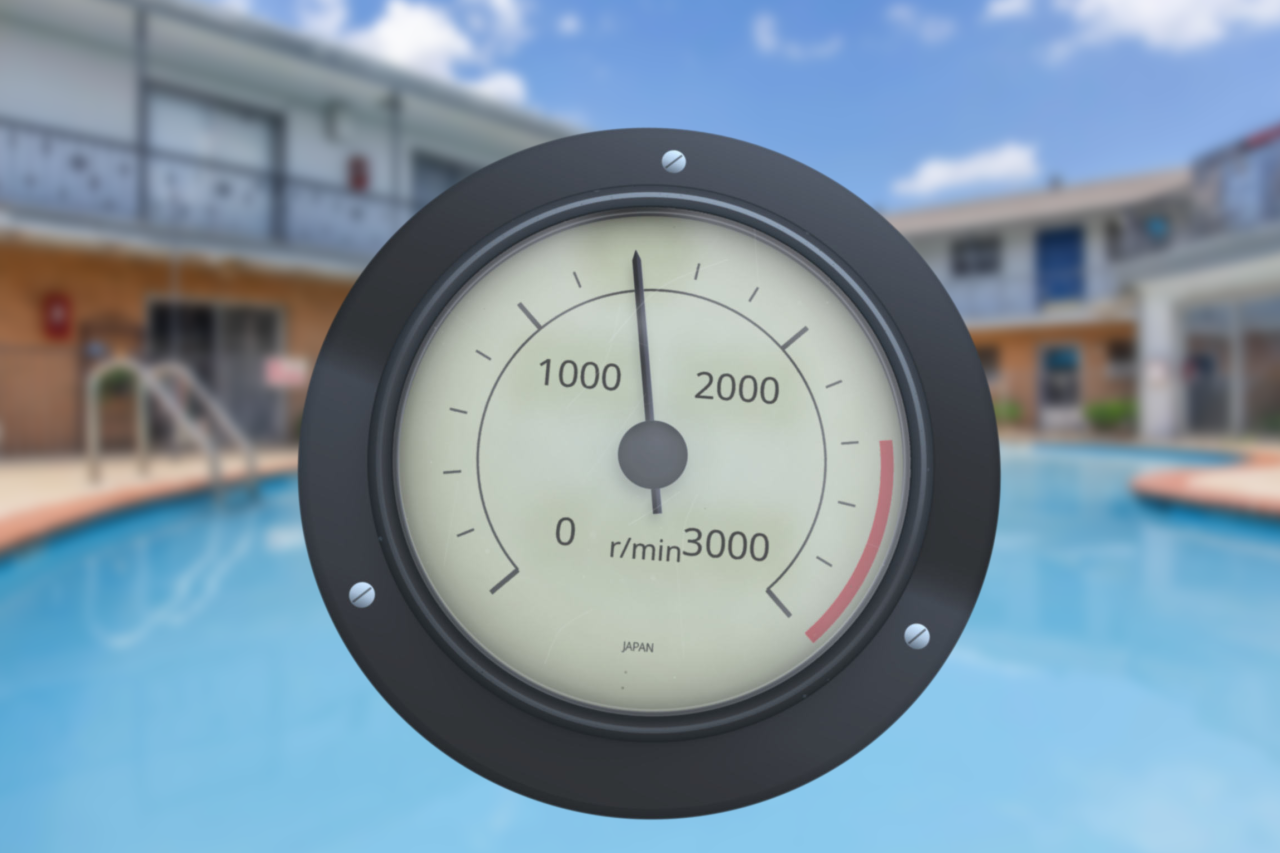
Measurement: 1400 rpm
